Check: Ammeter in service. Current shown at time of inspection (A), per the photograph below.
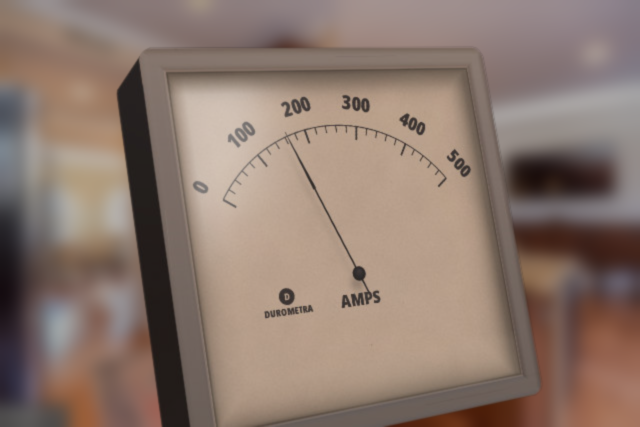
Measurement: 160 A
